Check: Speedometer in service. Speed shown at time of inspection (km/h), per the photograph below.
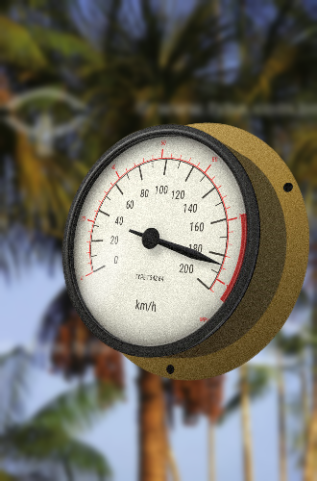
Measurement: 185 km/h
